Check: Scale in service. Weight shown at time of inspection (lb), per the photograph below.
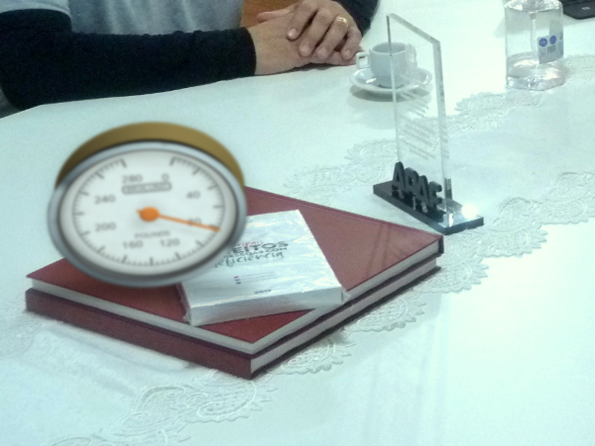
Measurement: 80 lb
